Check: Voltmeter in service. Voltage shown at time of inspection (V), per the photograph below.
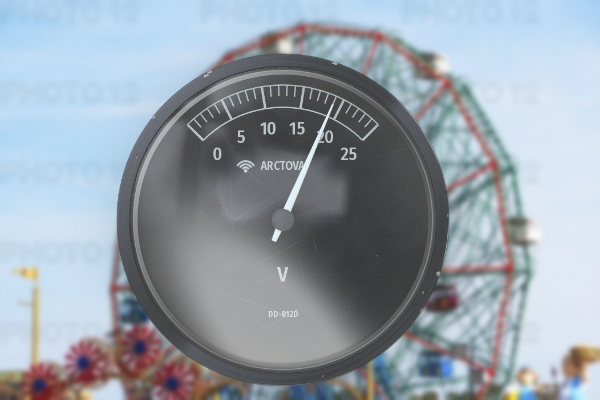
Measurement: 19 V
